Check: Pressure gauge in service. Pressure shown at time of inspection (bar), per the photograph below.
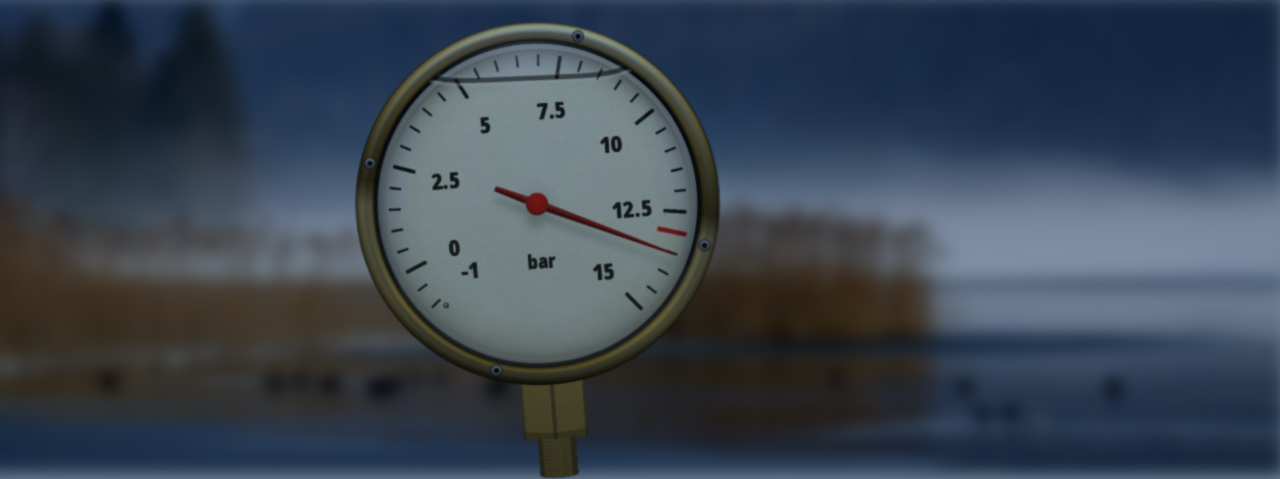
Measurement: 13.5 bar
